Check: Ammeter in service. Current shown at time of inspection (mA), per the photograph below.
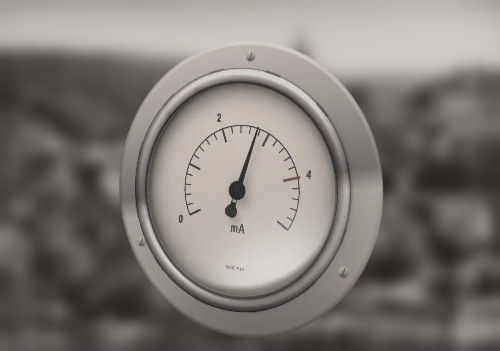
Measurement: 2.8 mA
